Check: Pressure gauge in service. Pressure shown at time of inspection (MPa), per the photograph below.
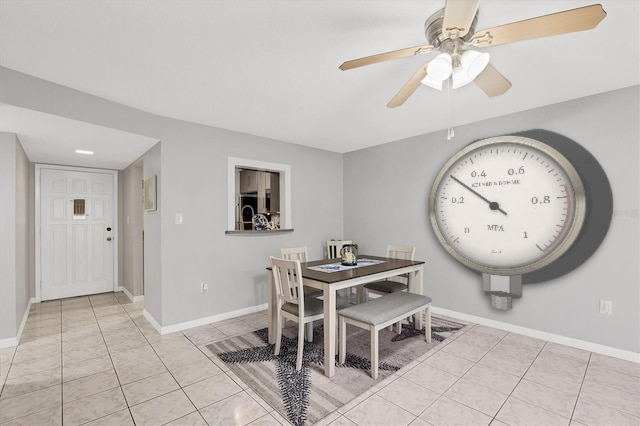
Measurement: 0.3 MPa
